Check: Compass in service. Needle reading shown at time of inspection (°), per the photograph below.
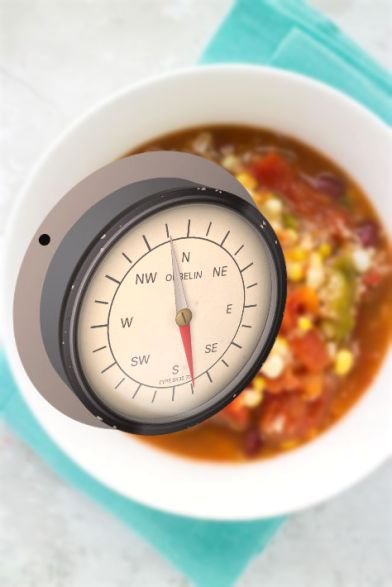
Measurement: 165 °
